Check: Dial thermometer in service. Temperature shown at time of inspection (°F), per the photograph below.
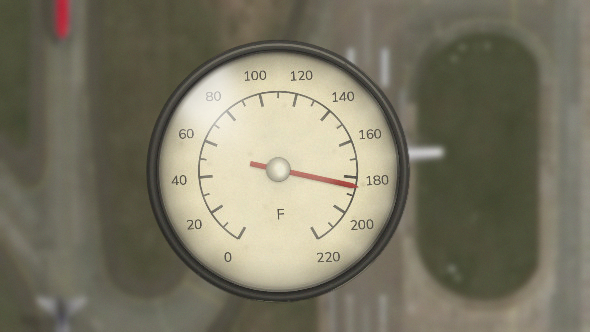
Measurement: 185 °F
